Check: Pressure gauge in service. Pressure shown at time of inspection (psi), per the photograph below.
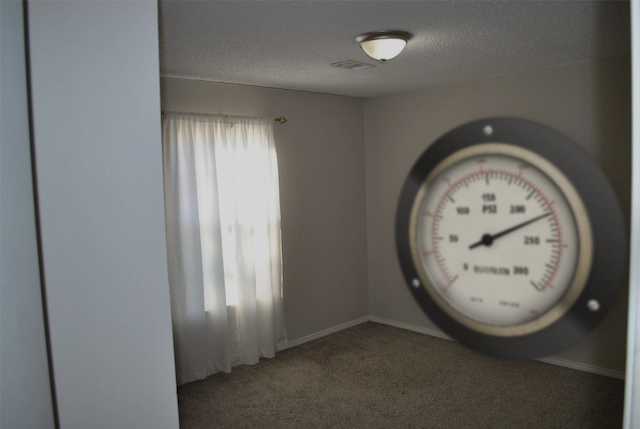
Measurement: 225 psi
